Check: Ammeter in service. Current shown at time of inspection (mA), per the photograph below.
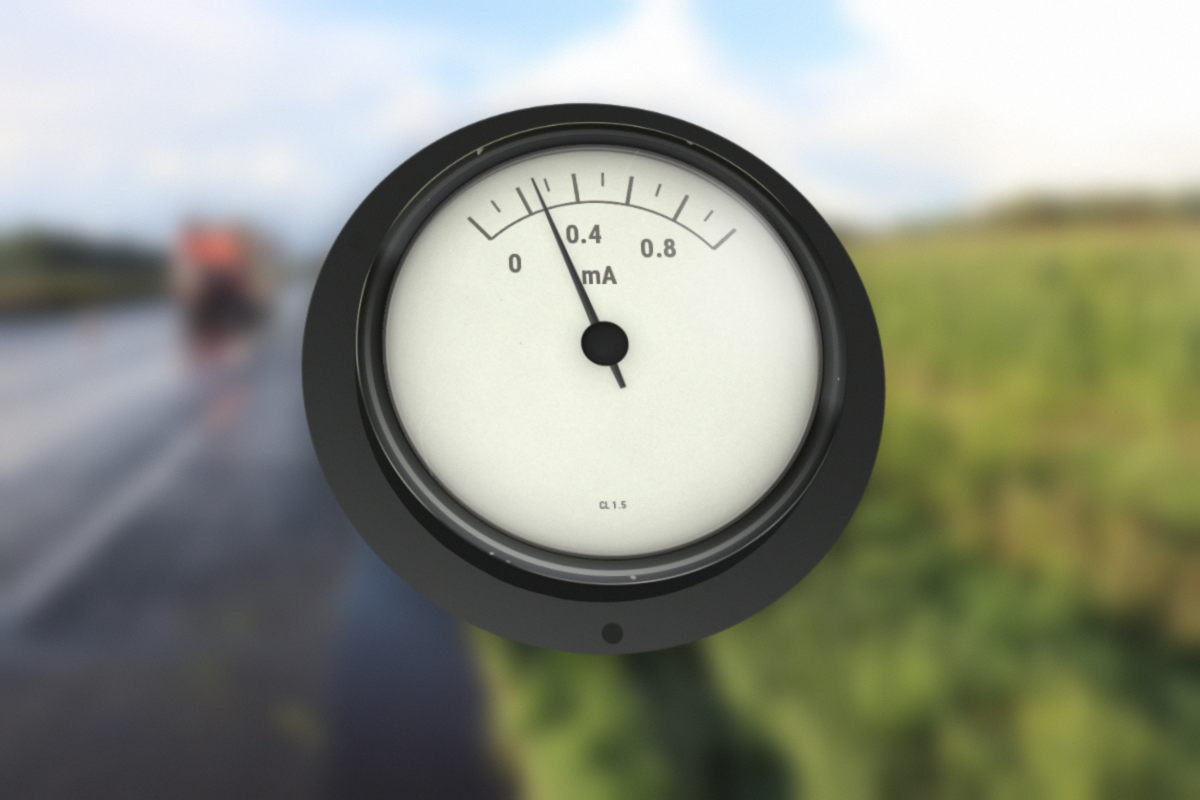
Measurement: 0.25 mA
